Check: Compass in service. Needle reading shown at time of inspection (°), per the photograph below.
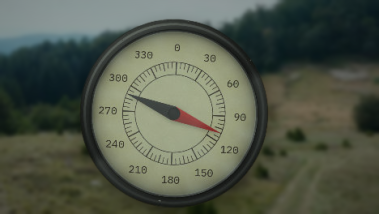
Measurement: 110 °
